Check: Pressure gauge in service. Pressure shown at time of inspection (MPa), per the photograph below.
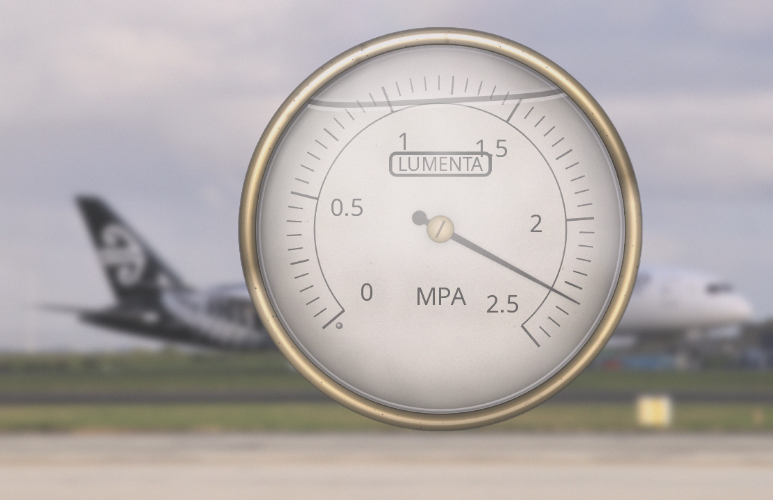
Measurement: 2.3 MPa
